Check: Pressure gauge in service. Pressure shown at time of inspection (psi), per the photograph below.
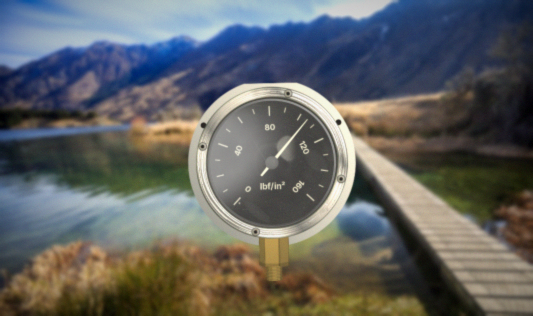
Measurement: 105 psi
